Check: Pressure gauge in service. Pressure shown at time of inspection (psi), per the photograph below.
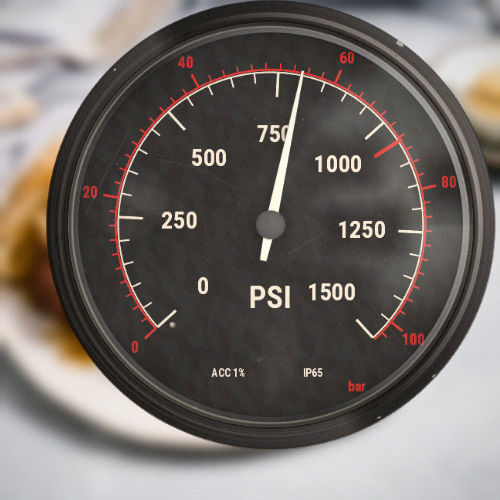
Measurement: 800 psi
